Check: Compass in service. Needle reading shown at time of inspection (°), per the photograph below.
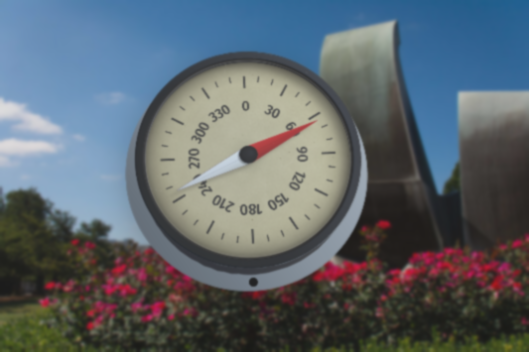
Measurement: 65 °
